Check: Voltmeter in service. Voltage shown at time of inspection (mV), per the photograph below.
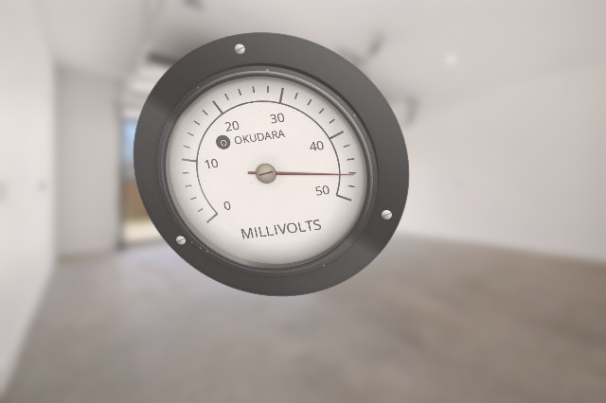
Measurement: 46 mV
